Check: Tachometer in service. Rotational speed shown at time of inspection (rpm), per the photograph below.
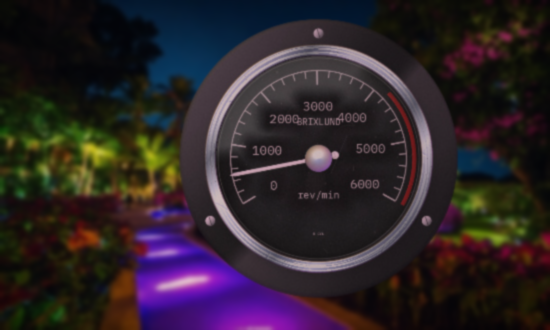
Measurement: 500 rpm
